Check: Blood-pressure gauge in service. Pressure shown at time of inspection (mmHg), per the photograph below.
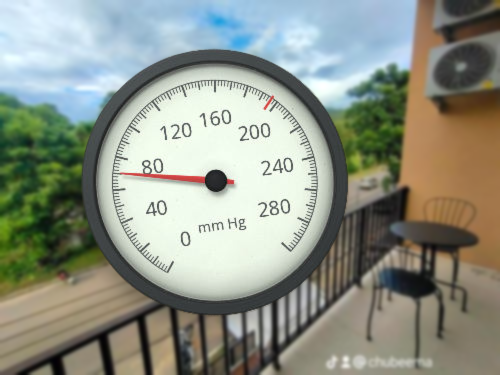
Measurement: 70 mmHg
